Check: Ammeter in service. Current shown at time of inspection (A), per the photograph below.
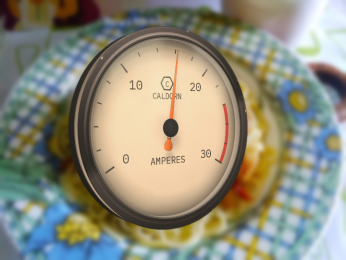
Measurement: 16 A
